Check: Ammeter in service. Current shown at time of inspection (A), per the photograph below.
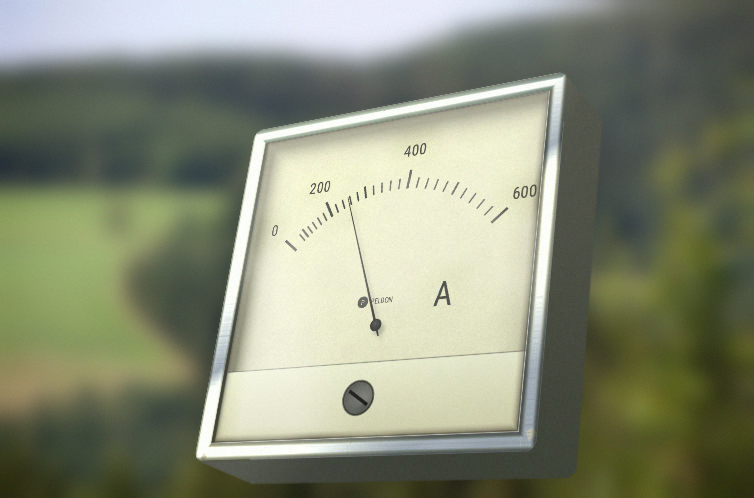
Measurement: 260 A
